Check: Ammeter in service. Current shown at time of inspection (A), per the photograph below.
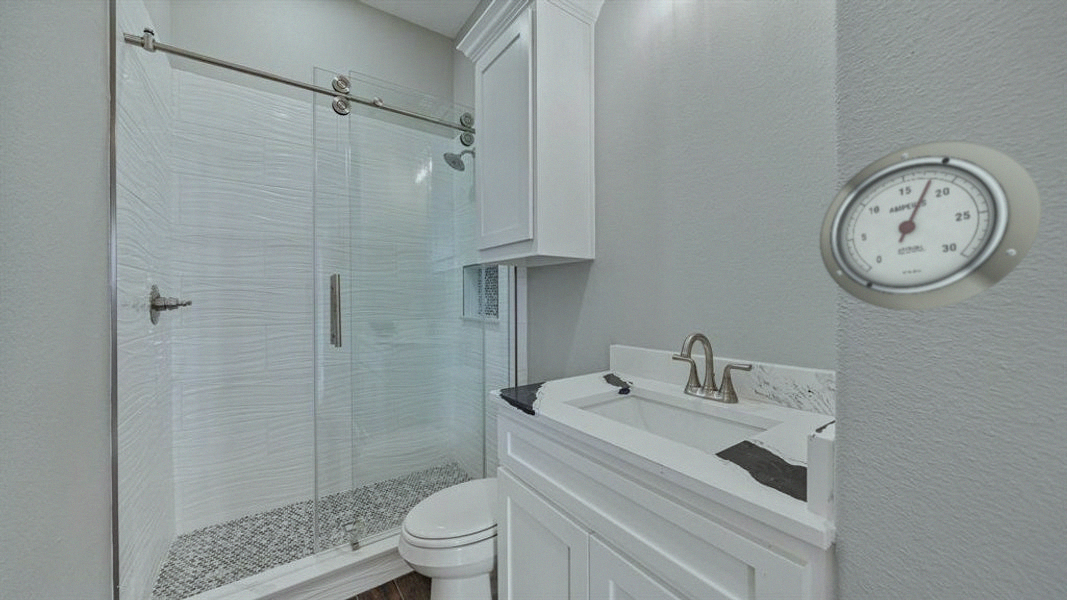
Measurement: 18 A
